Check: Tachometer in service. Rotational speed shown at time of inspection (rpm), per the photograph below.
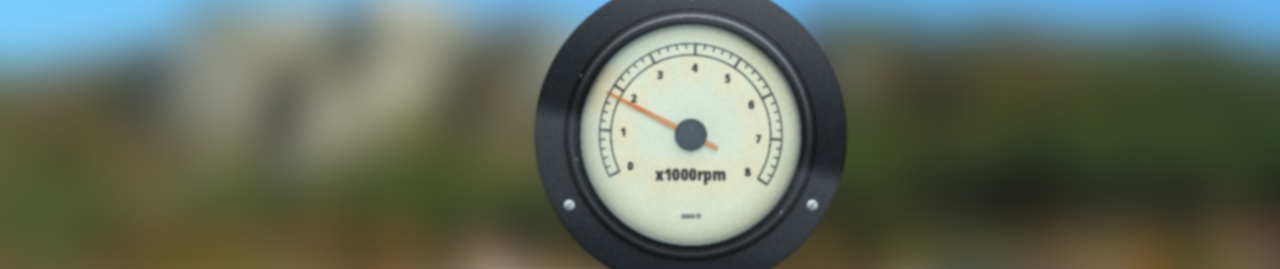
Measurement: 1800 rpm
